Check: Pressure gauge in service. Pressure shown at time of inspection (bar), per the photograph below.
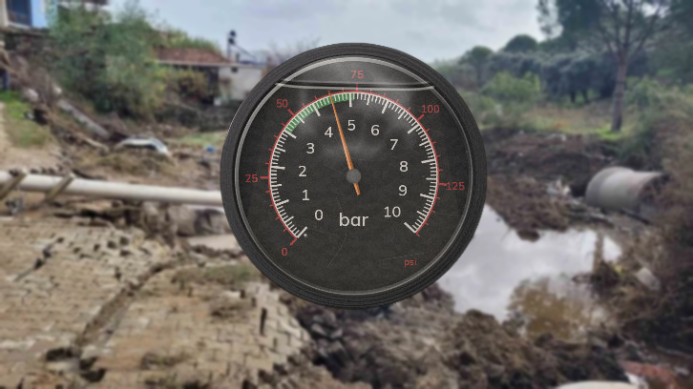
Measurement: 4.5 bar
